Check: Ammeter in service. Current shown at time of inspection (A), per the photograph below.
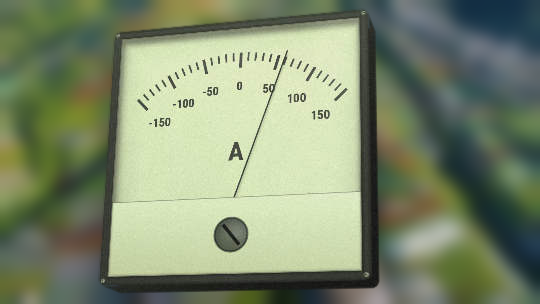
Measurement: 60 A
